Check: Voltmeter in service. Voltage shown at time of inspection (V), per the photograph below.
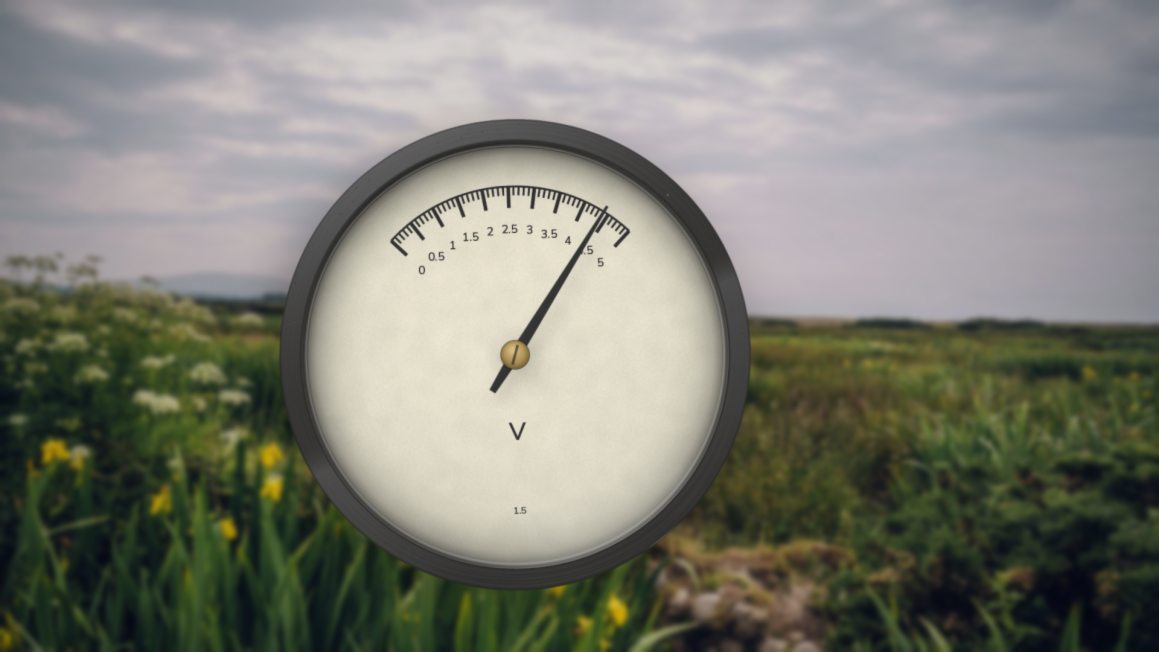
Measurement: 4.4 V
